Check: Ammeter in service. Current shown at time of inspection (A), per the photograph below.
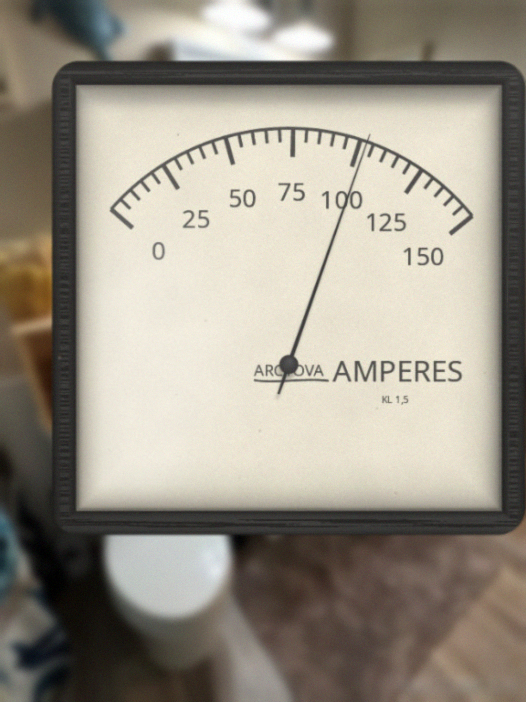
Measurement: 102.5 A
